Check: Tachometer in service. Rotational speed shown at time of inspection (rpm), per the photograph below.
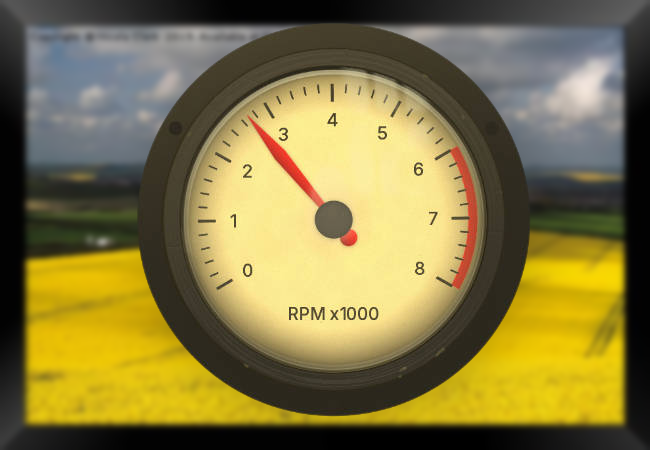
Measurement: 2700 rpm
